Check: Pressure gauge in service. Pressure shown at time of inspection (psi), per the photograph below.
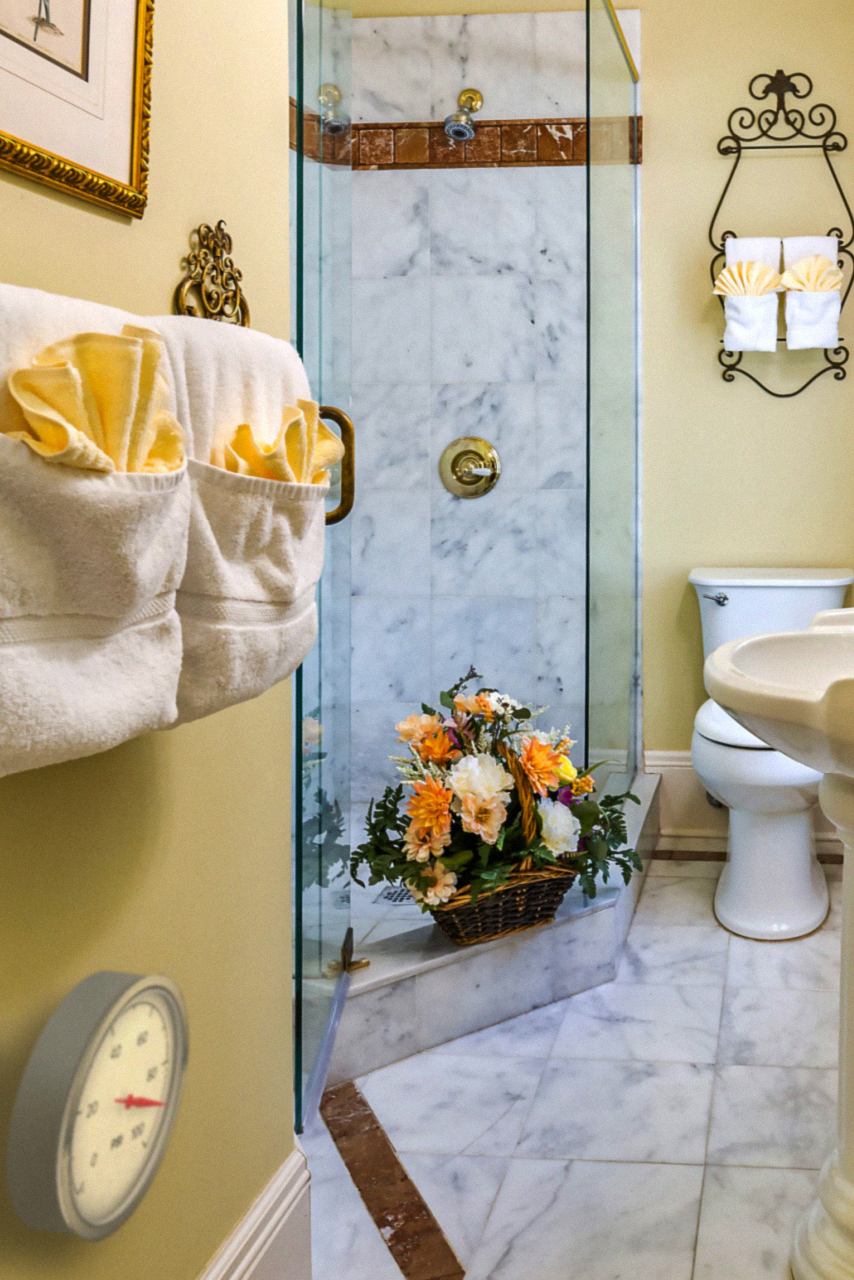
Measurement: 90 psi
